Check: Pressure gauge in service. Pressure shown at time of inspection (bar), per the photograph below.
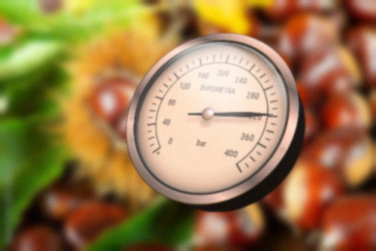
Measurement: 320 bar
